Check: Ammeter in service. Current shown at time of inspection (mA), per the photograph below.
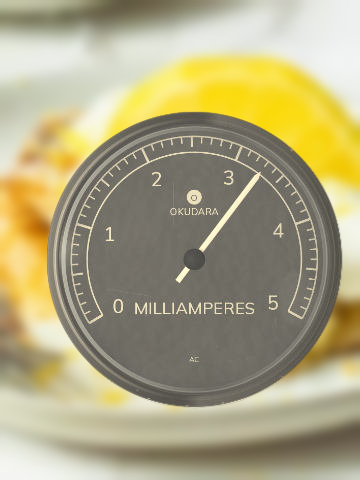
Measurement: 3.3 mA
